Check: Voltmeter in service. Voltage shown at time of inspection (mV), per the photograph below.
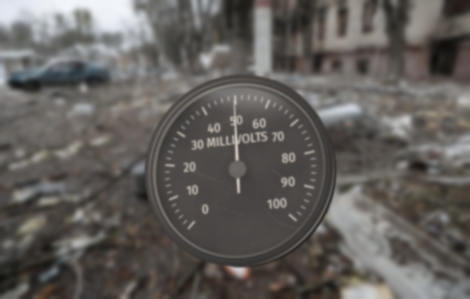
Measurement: 50 mV
